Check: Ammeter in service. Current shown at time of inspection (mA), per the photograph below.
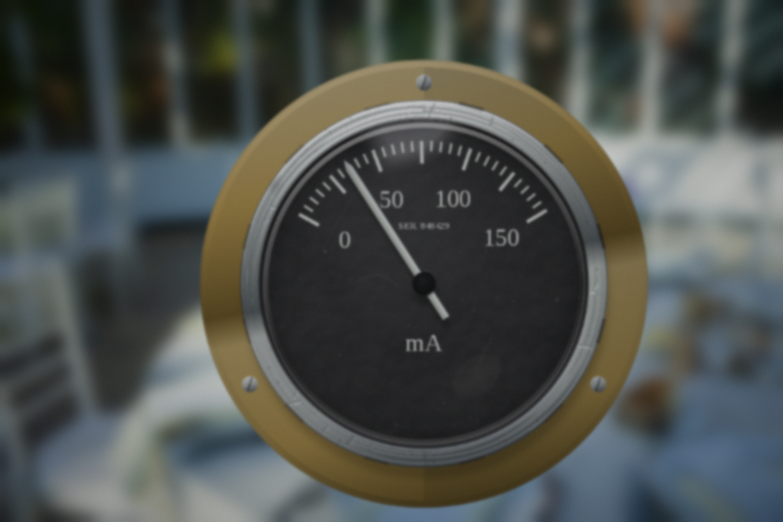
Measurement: 35 mA
